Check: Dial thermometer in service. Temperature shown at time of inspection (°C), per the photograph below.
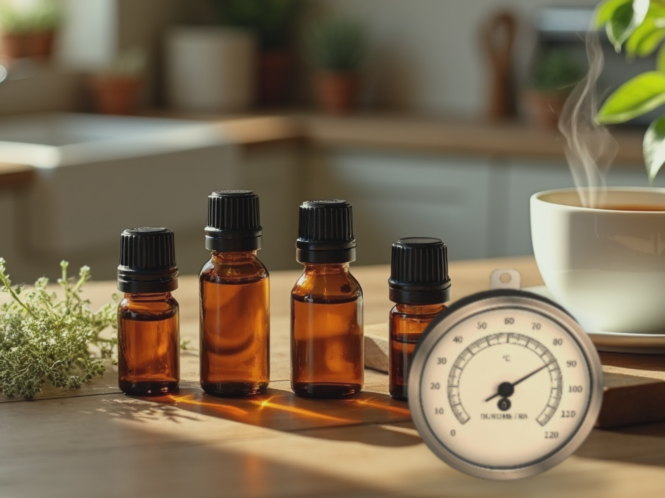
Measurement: 85 °C
